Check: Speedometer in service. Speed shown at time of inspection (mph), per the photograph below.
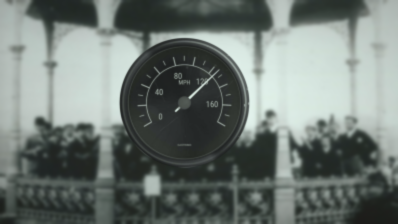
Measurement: 125 mph
